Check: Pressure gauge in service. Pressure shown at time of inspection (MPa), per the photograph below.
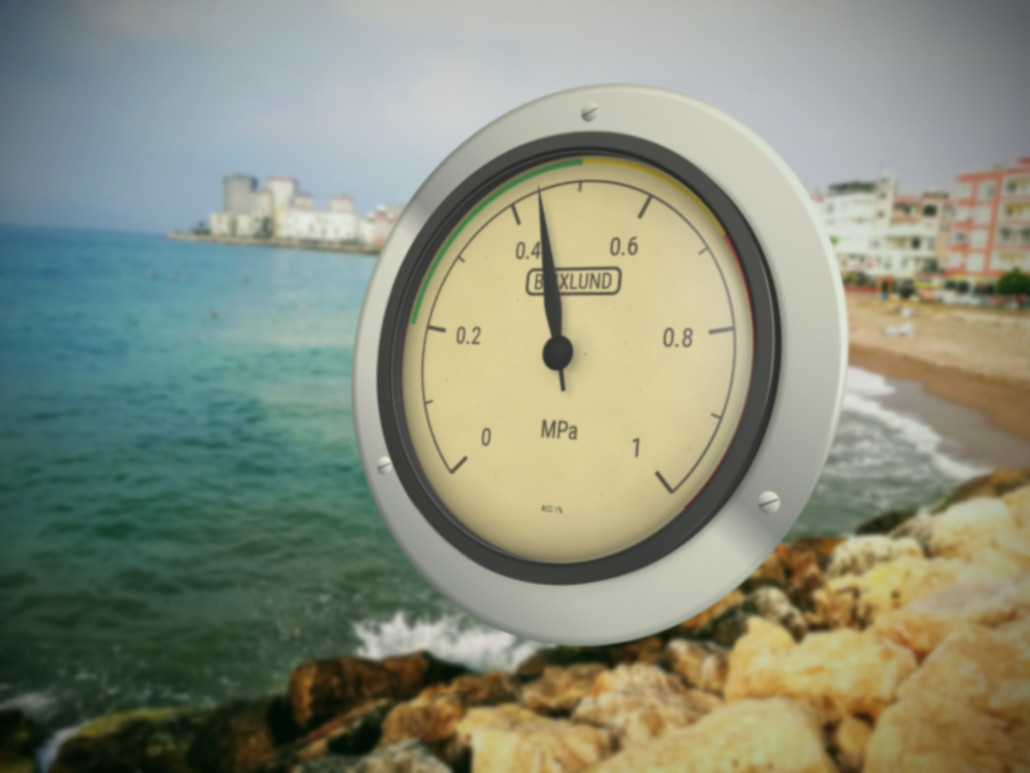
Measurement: 0.45 MPa
